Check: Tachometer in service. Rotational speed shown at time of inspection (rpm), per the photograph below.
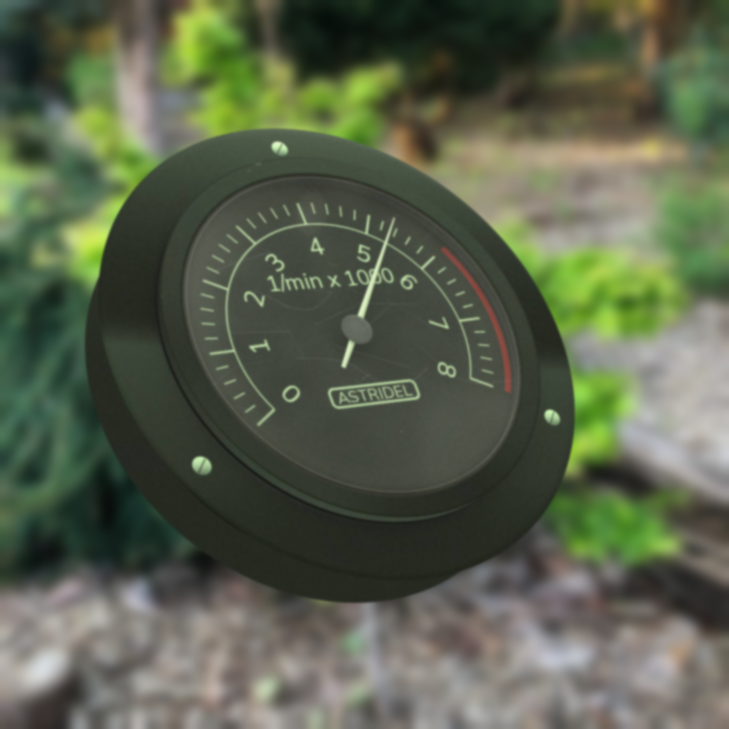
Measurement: 5300 rpm
